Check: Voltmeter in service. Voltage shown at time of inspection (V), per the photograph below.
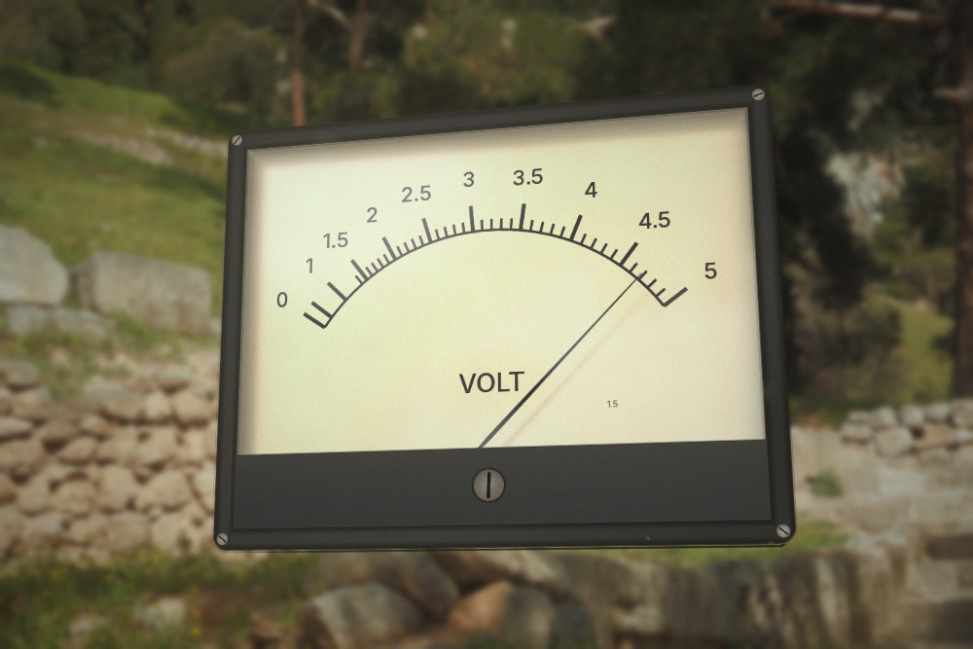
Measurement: 4.7 V
